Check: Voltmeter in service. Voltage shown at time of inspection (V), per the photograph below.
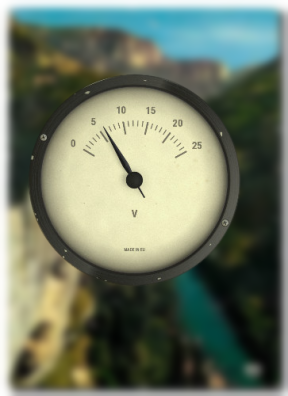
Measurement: 6 V
